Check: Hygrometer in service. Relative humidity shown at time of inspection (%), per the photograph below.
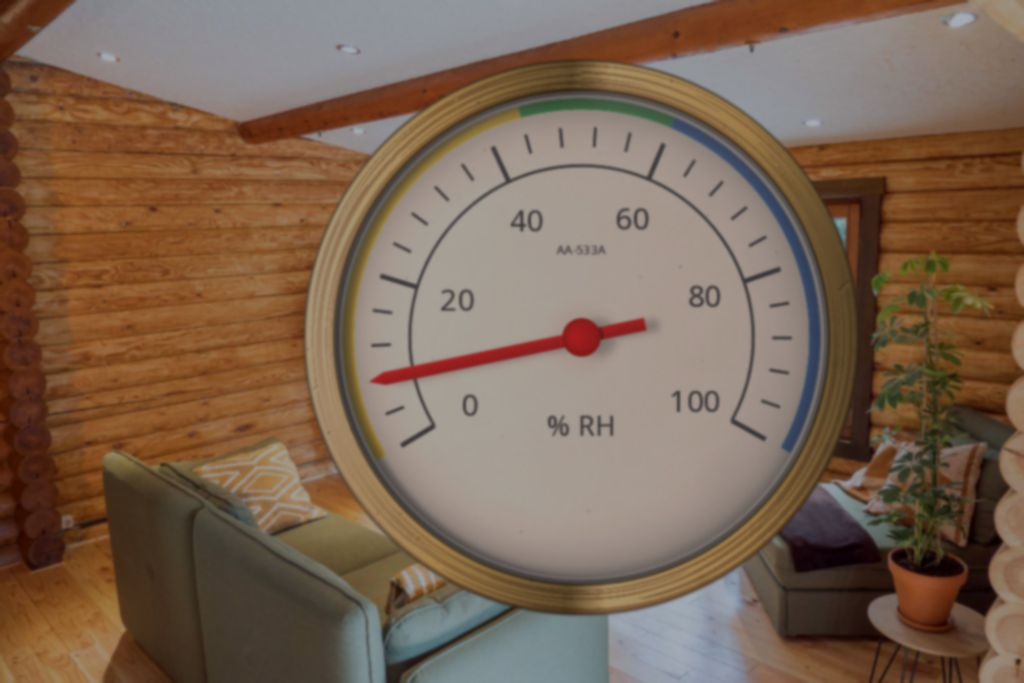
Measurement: 8 %
